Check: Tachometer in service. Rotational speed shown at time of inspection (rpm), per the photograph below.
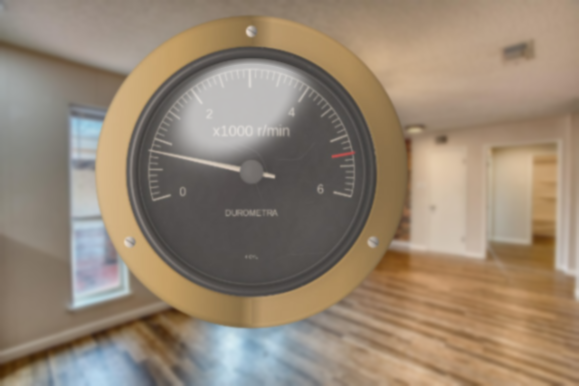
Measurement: 800 rpm
